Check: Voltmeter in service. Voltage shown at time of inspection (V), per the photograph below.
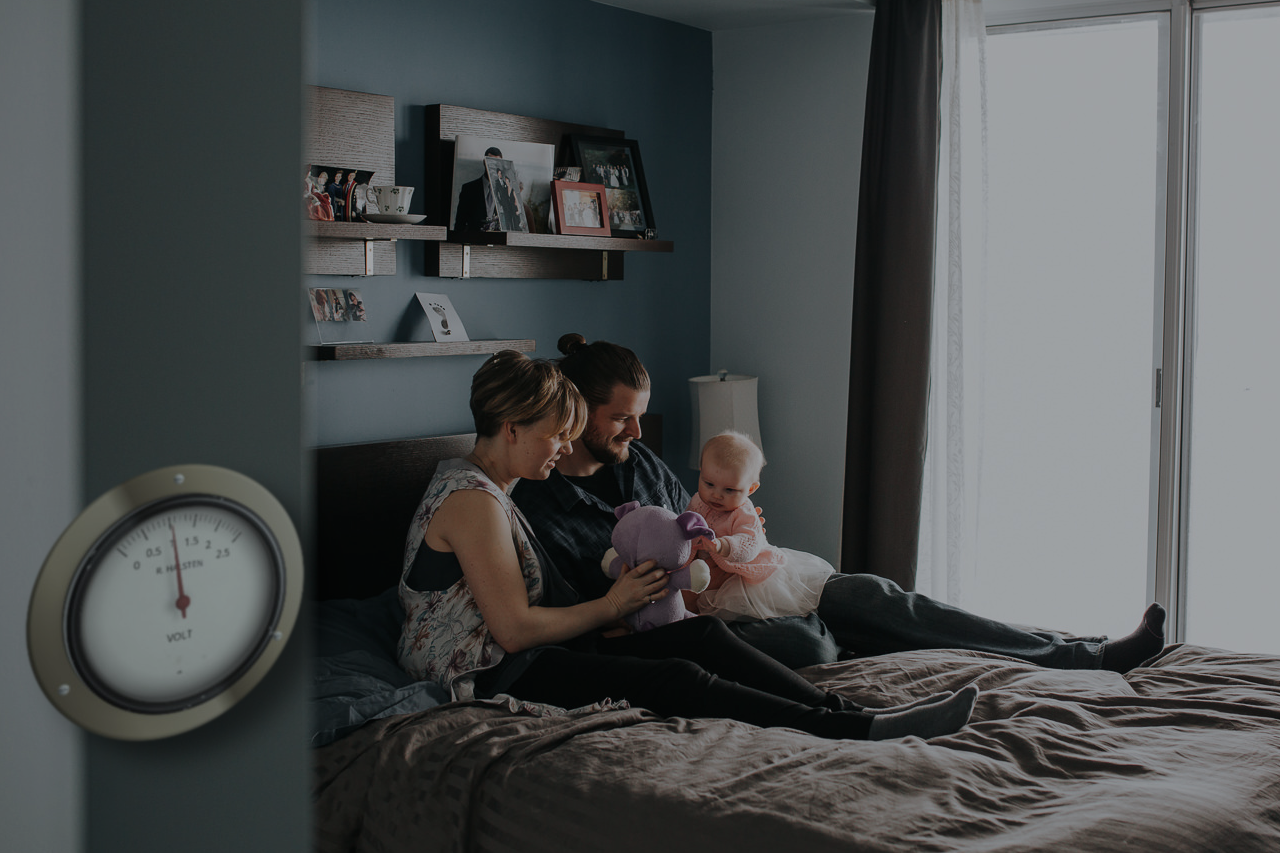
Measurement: 1 V
